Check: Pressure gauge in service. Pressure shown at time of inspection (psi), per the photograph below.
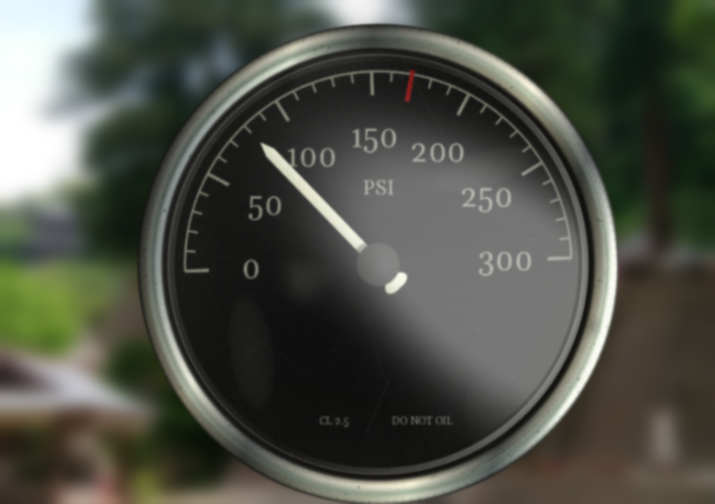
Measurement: 80 psi
